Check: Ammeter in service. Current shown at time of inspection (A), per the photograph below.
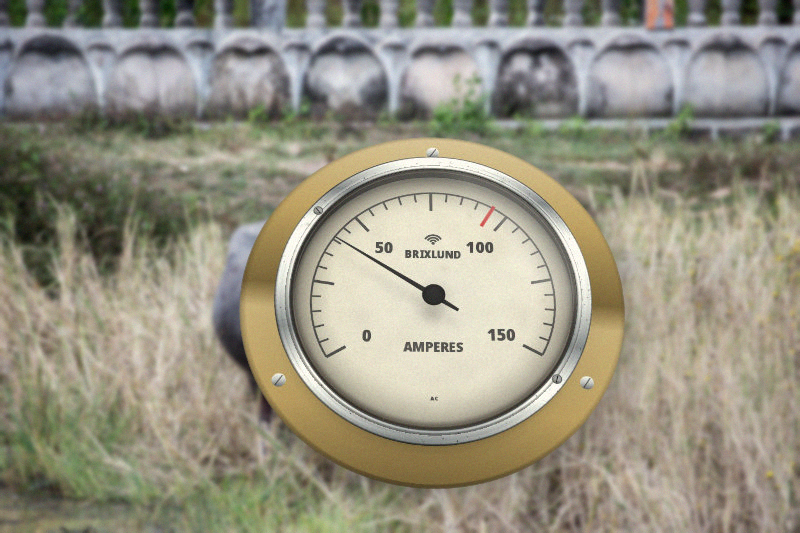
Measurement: 40 A
